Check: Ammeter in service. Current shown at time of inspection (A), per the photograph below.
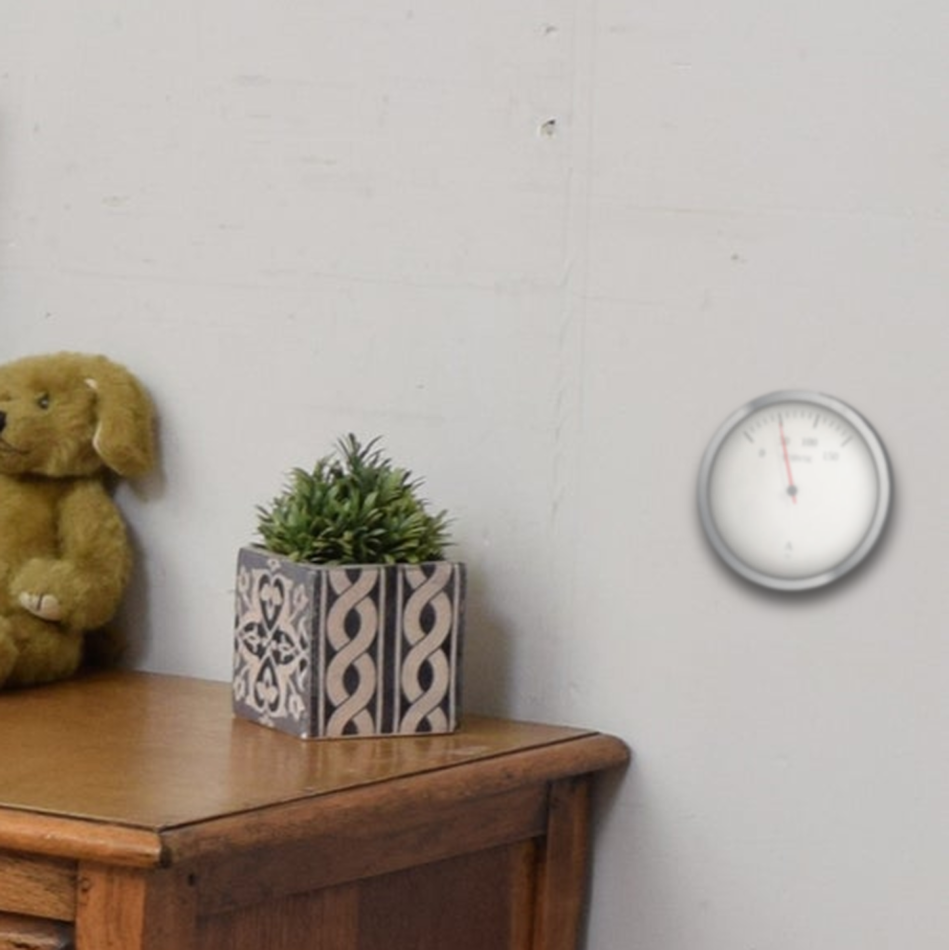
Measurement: 50 A
